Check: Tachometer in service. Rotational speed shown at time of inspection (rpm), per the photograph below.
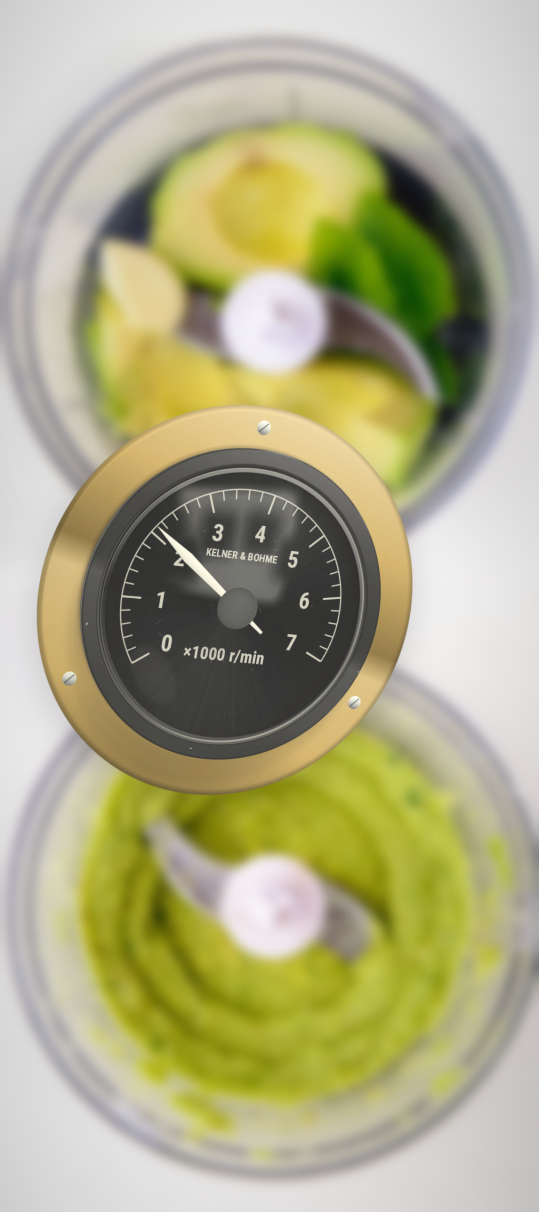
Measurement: 2100 rpm
